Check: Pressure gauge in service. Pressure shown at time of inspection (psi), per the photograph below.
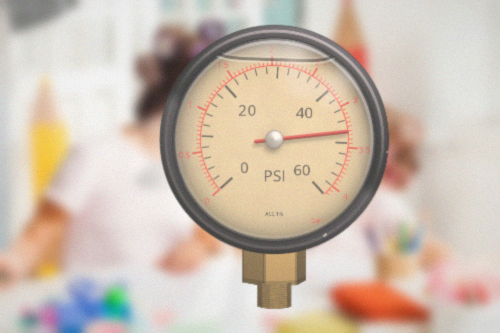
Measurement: 48 psi
